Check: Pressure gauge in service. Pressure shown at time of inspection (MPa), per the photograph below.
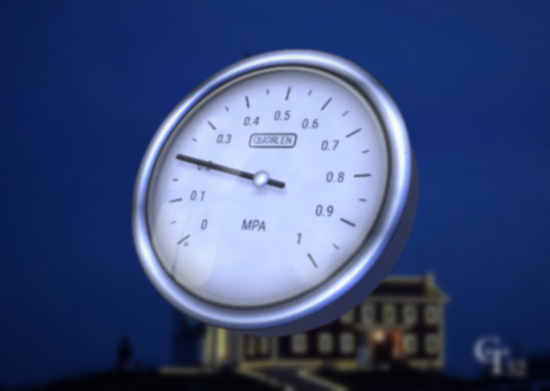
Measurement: 0.2 MPa
